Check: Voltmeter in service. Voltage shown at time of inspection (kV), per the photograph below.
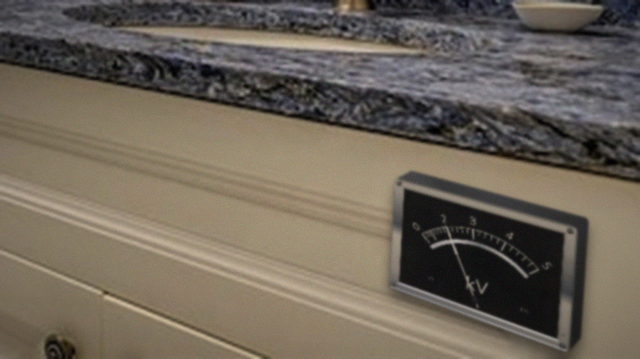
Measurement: 2 kV
